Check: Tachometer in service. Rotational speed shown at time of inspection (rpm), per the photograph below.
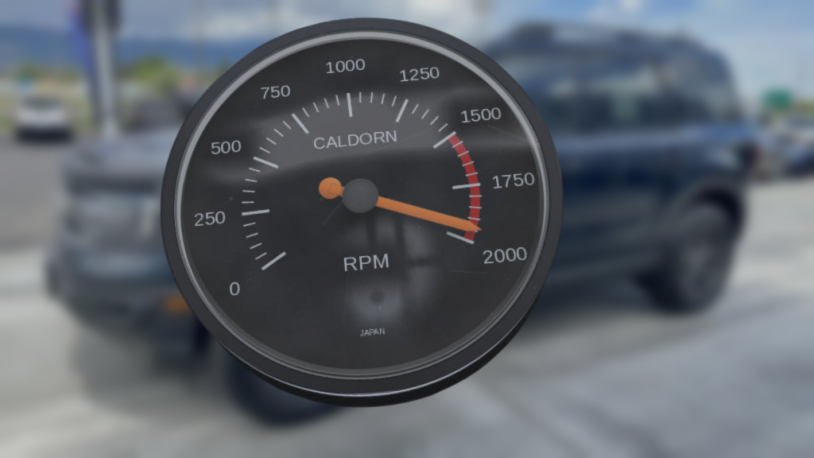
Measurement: 1950 rpm
